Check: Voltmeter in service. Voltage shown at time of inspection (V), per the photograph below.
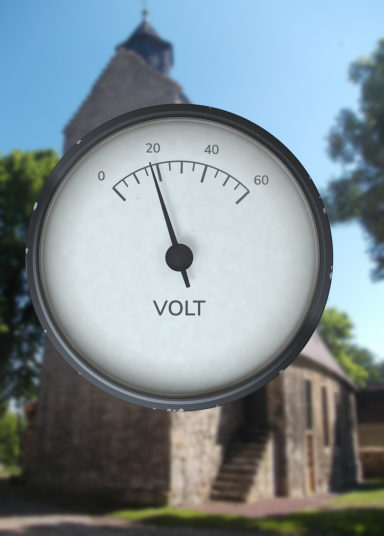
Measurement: 17.5 V
